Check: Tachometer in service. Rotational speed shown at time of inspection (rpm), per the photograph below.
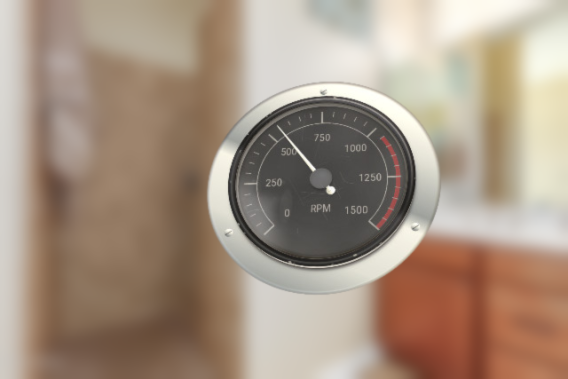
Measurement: 550 rpm
